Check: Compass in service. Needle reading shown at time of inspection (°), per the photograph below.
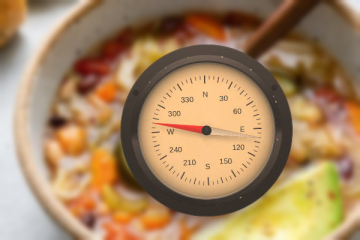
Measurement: 280 °
